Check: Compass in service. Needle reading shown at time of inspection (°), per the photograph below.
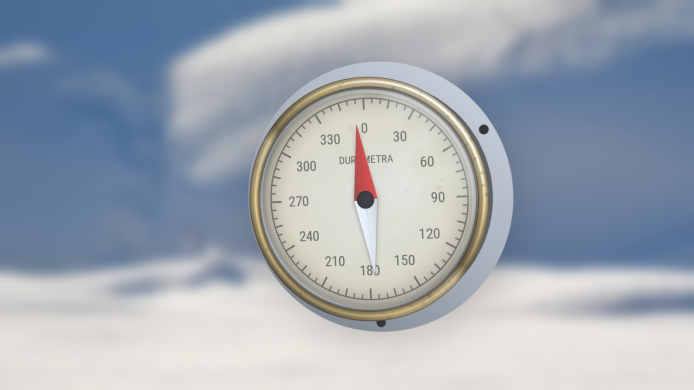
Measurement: 355 °
